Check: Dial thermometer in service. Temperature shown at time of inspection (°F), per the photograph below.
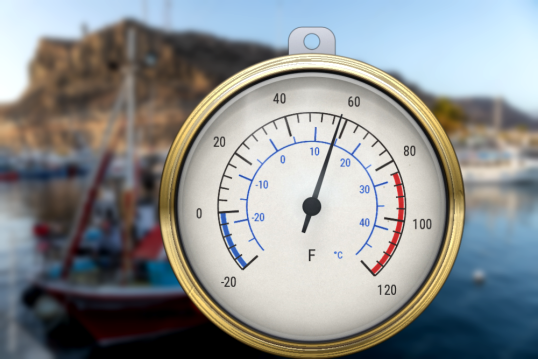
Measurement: 58 °F
